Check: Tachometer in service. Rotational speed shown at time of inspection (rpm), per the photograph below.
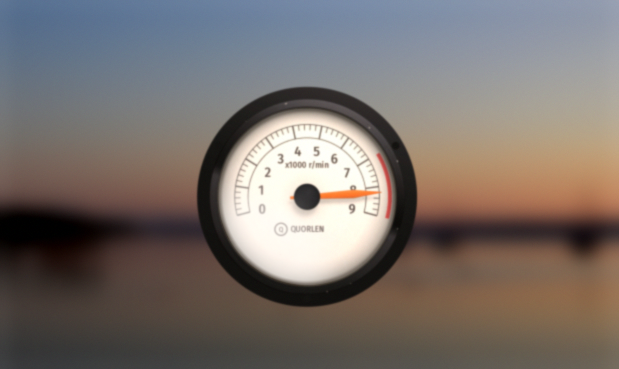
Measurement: 8200 rpm
